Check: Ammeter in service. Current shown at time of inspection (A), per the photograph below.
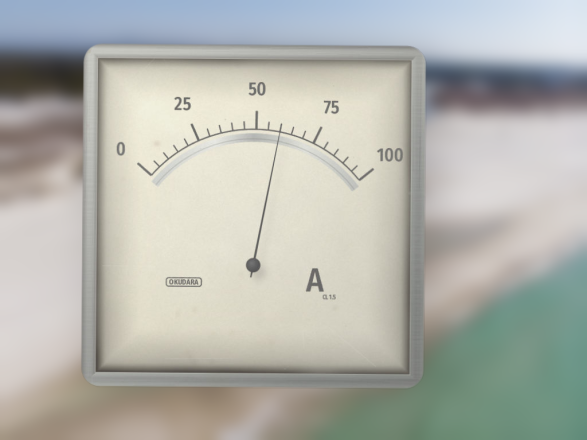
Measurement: 60 A
